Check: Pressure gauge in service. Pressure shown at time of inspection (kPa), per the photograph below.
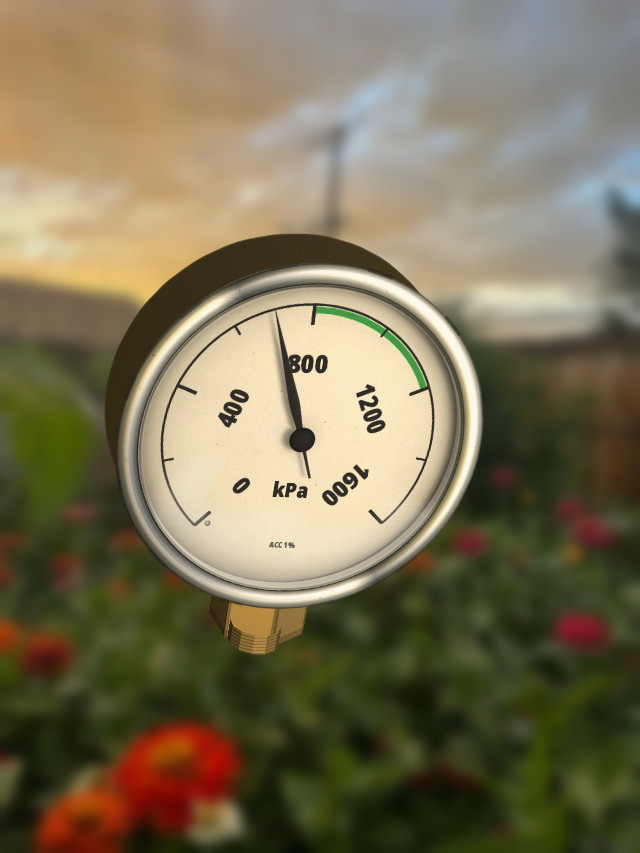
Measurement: 700 kPa
